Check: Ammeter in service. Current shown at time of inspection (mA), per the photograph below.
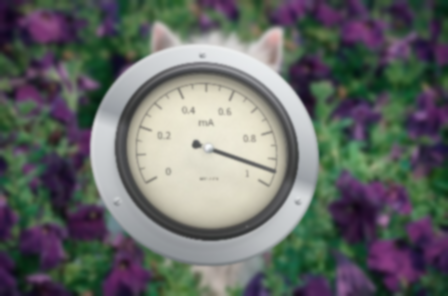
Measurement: 0.95 mA
